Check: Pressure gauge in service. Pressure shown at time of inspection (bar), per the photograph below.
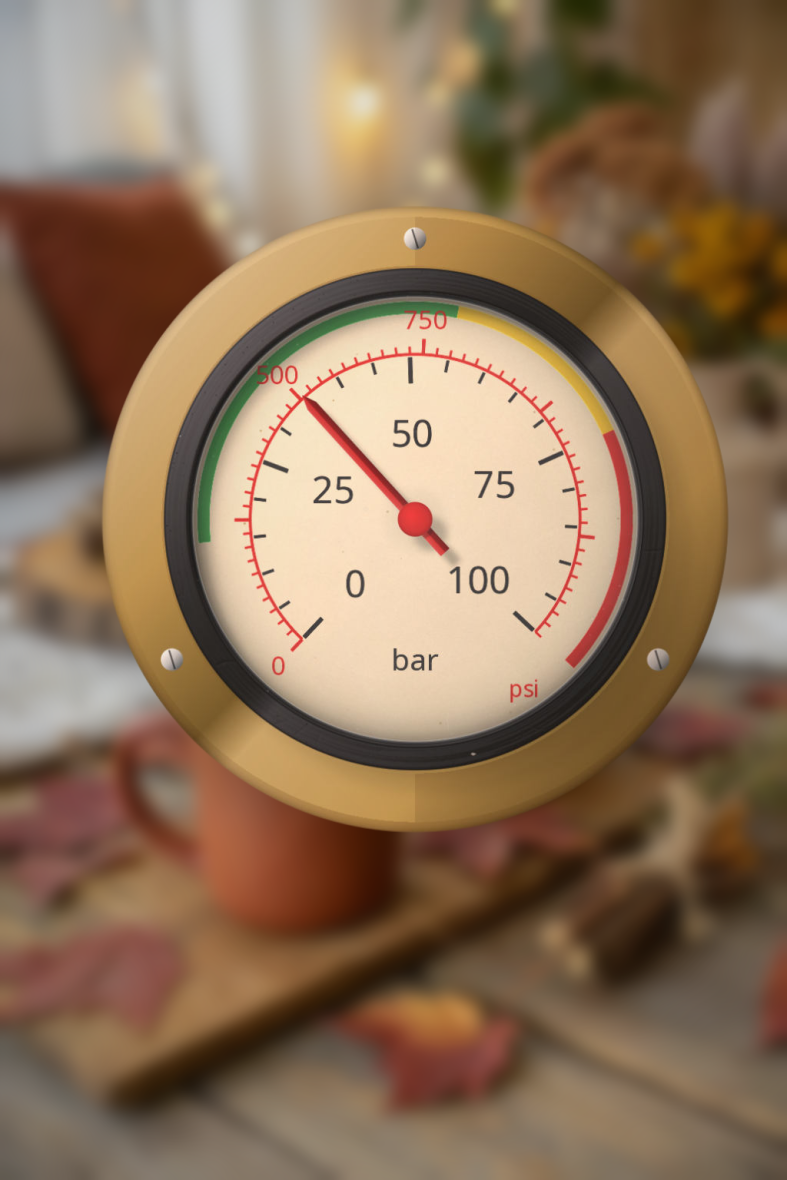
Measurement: 35 bar
